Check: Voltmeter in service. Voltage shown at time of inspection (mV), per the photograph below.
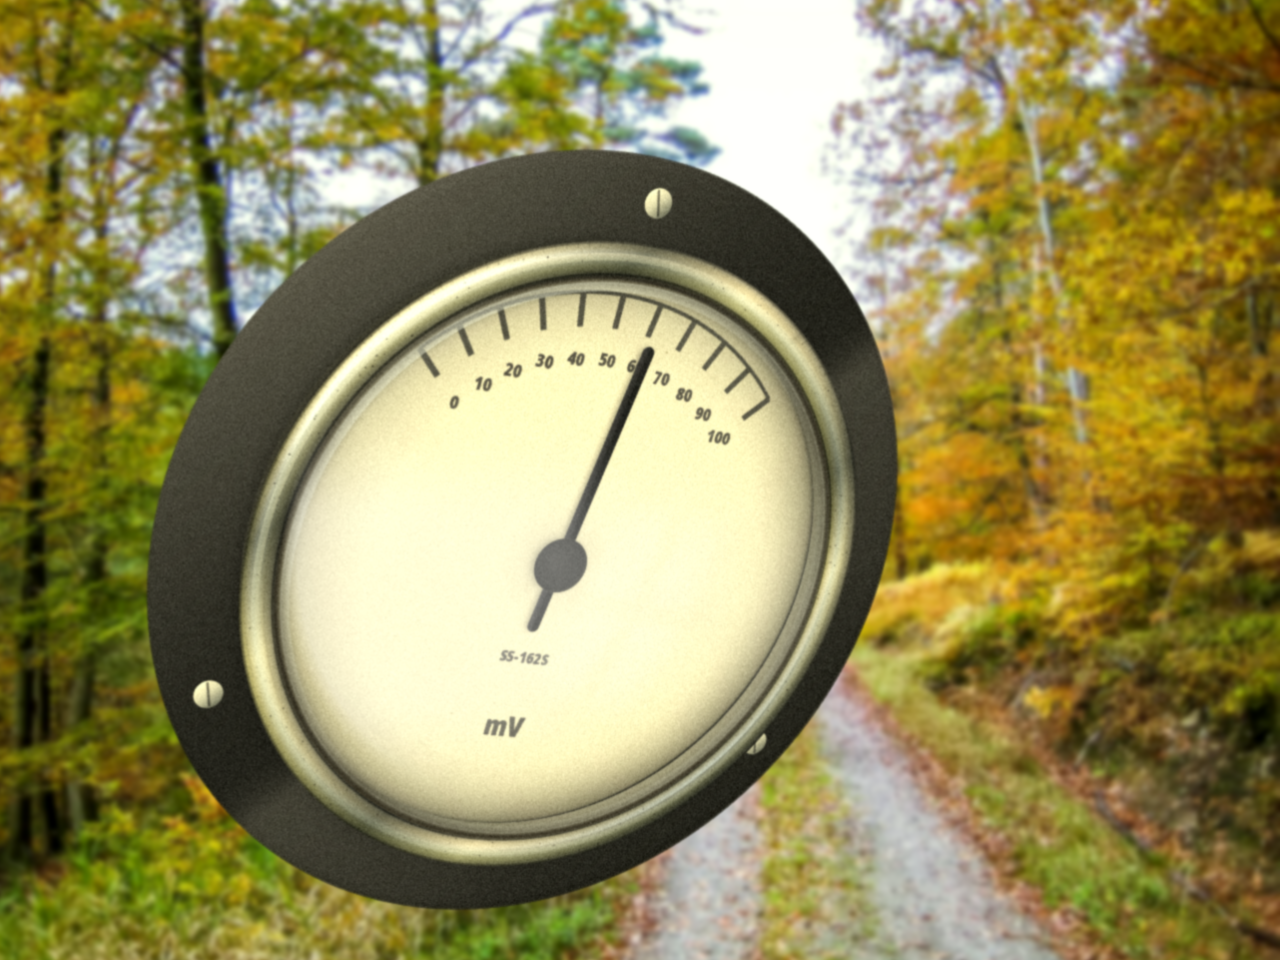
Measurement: 60 mV
